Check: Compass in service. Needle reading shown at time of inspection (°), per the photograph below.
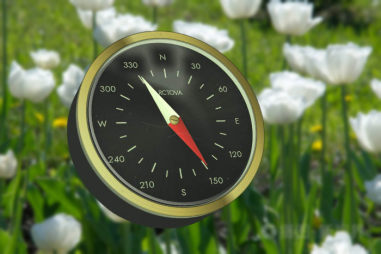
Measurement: 150 °
